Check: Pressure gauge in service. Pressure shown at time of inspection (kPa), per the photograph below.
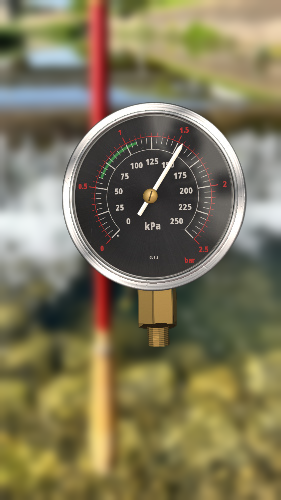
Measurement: 155 kPa
